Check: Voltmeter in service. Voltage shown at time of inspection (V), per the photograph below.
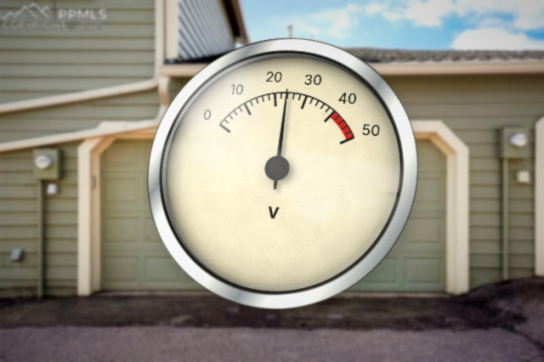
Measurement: 24 V
